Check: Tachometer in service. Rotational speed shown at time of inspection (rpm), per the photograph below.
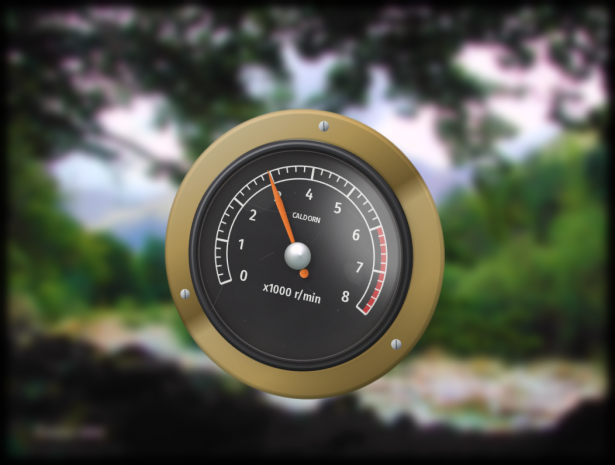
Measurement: 3000 rpm
